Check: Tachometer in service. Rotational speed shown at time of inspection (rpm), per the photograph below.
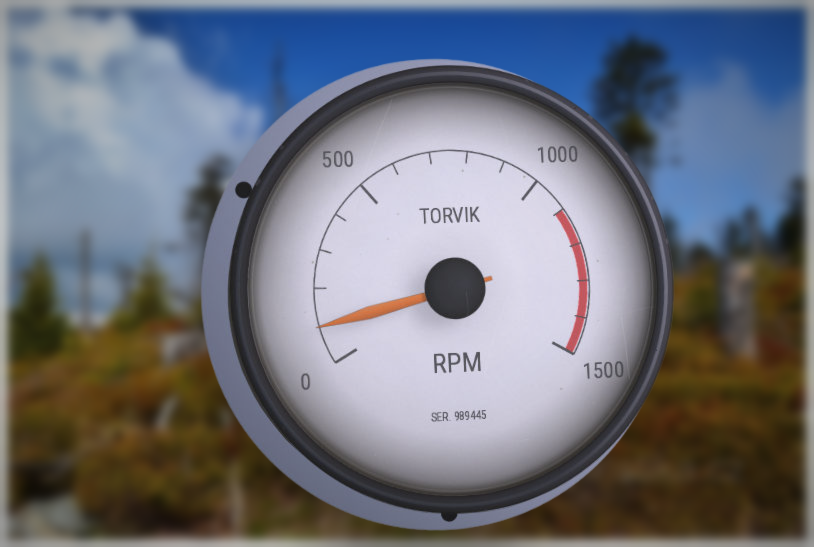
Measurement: 100 rpm
